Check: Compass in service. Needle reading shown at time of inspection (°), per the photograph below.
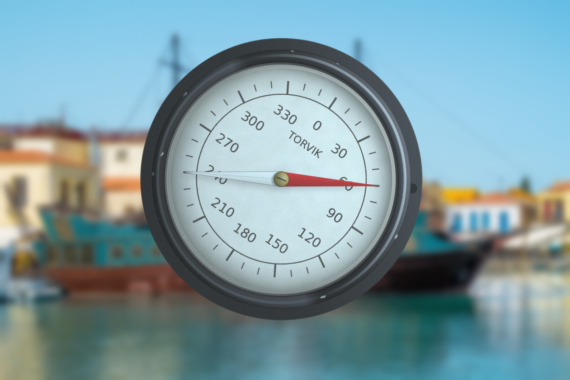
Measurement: 60 °
